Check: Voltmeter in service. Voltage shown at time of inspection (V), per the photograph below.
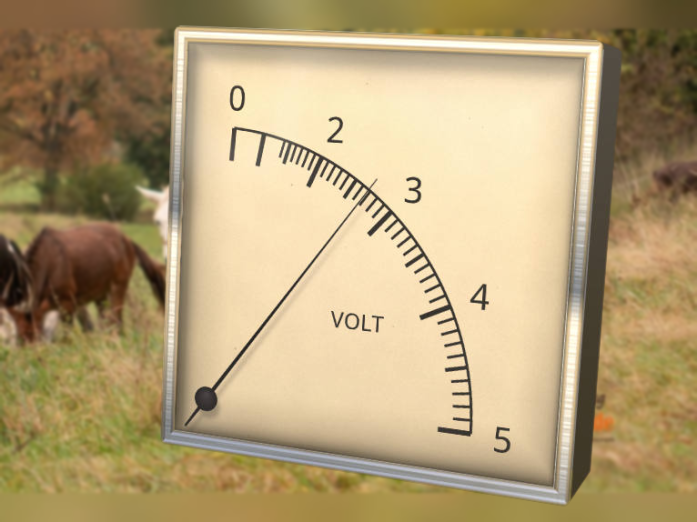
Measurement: 2.7 V
